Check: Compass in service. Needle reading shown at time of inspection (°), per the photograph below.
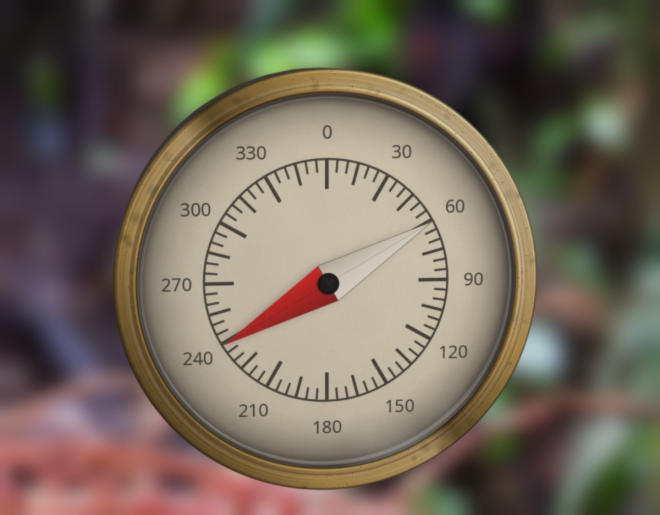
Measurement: 240 °
